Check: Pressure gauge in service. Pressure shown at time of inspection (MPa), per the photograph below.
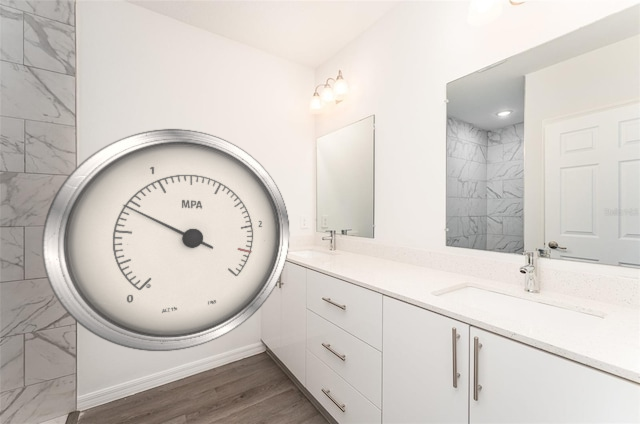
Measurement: 0.7 MPa
